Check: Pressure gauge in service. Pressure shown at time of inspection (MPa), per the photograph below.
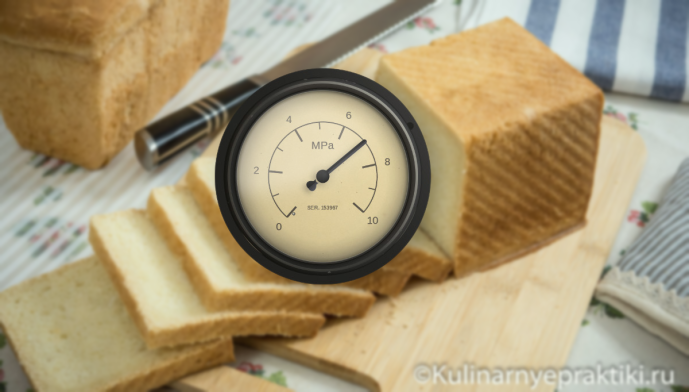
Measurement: 7 MPa
